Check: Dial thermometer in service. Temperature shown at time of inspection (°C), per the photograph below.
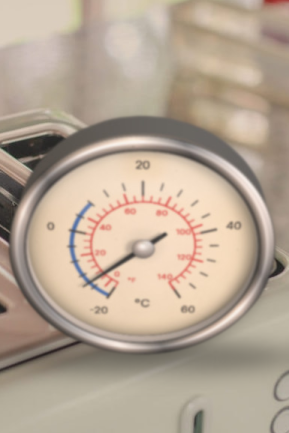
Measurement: -14 °C
